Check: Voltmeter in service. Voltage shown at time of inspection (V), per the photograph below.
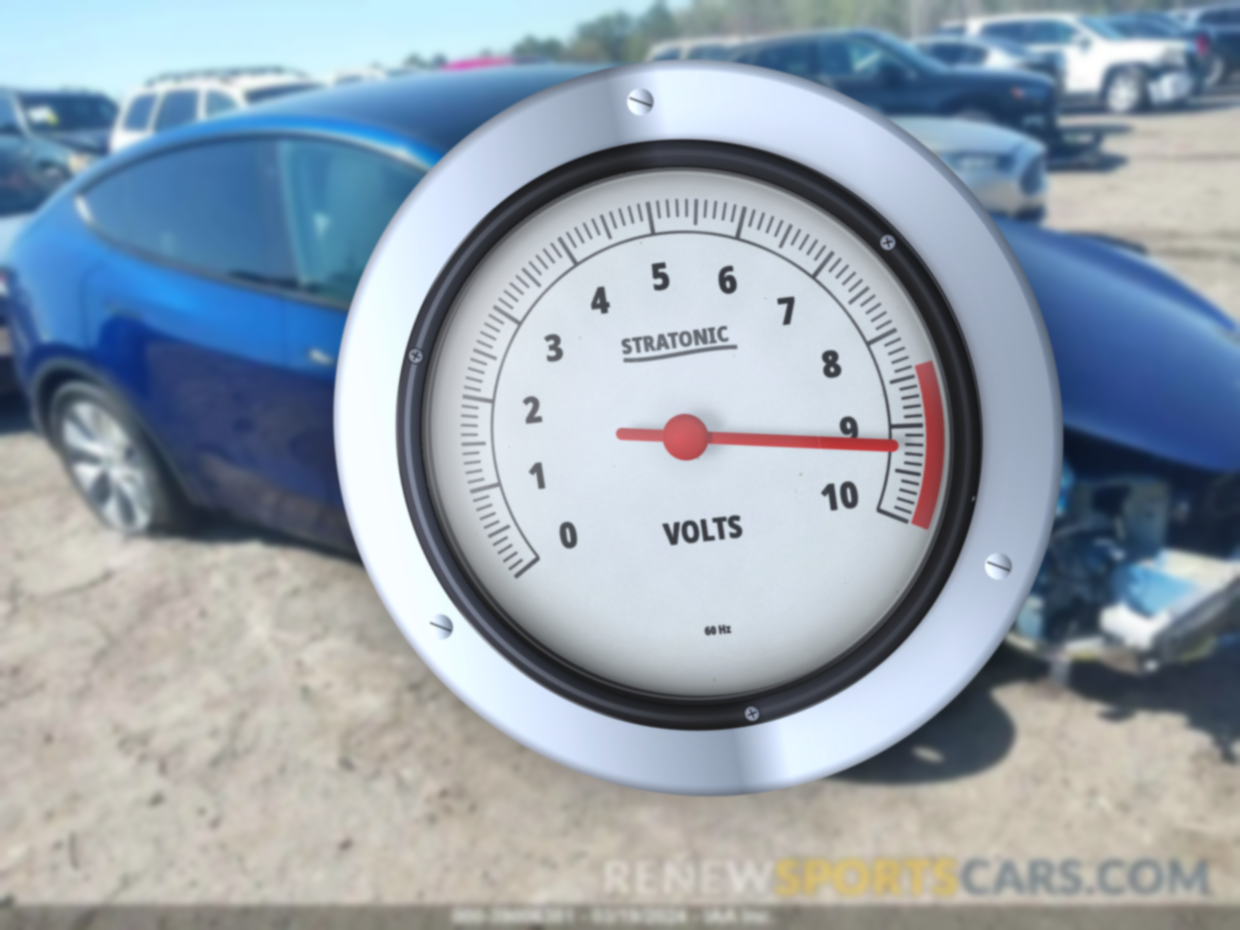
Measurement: 9.2 V
